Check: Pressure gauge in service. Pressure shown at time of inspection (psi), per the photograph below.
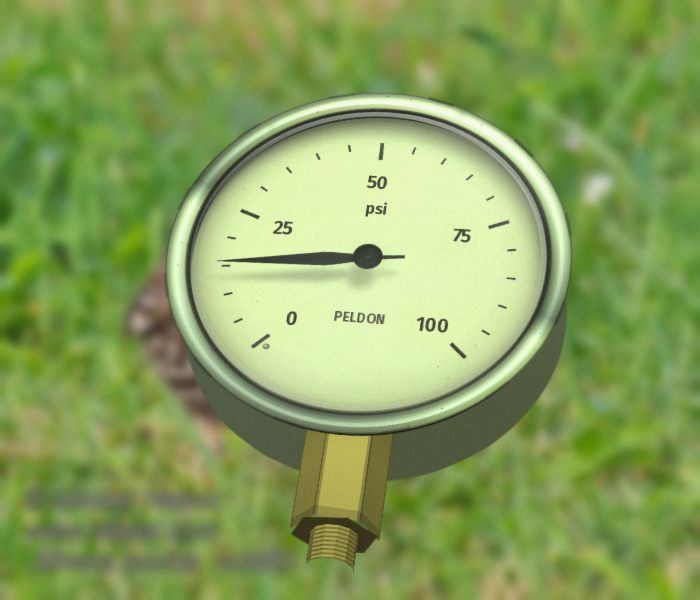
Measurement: 15 psi
